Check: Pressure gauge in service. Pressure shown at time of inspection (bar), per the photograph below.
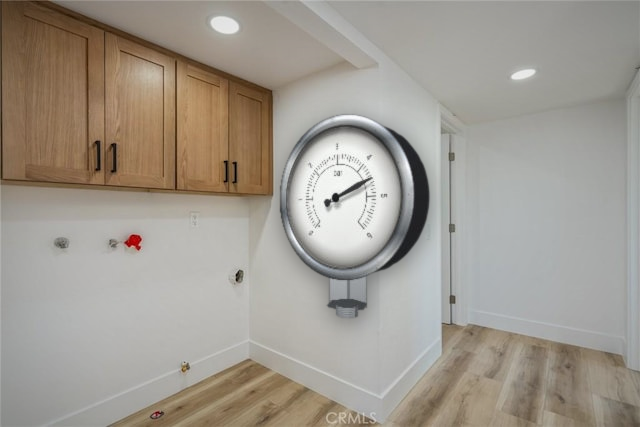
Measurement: 4.5 bar
